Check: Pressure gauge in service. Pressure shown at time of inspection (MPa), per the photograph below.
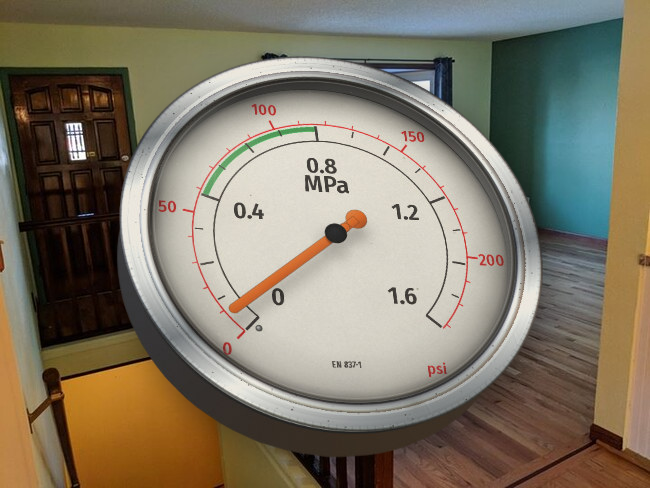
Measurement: 0.05 MPa
